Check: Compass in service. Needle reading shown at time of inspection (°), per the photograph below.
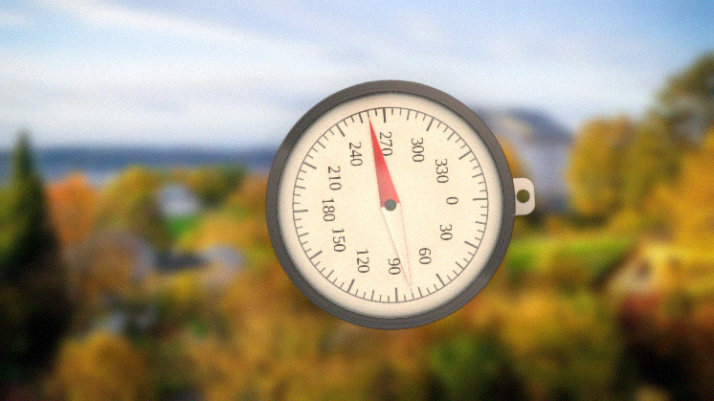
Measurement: 260 °
